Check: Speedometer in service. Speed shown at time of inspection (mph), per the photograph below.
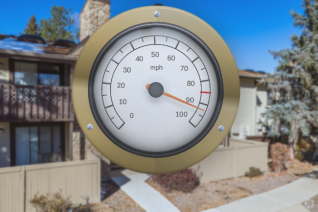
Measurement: 92.5 mph
